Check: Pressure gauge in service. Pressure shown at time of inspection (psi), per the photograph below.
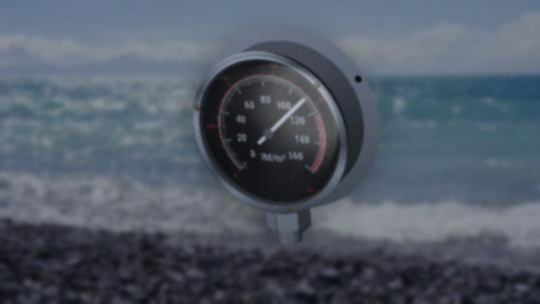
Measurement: 110 psi
